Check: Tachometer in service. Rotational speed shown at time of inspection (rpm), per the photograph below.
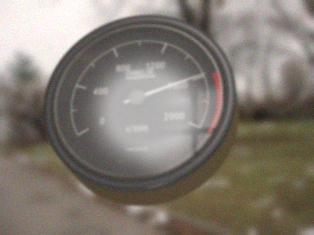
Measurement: 1600 rpm
